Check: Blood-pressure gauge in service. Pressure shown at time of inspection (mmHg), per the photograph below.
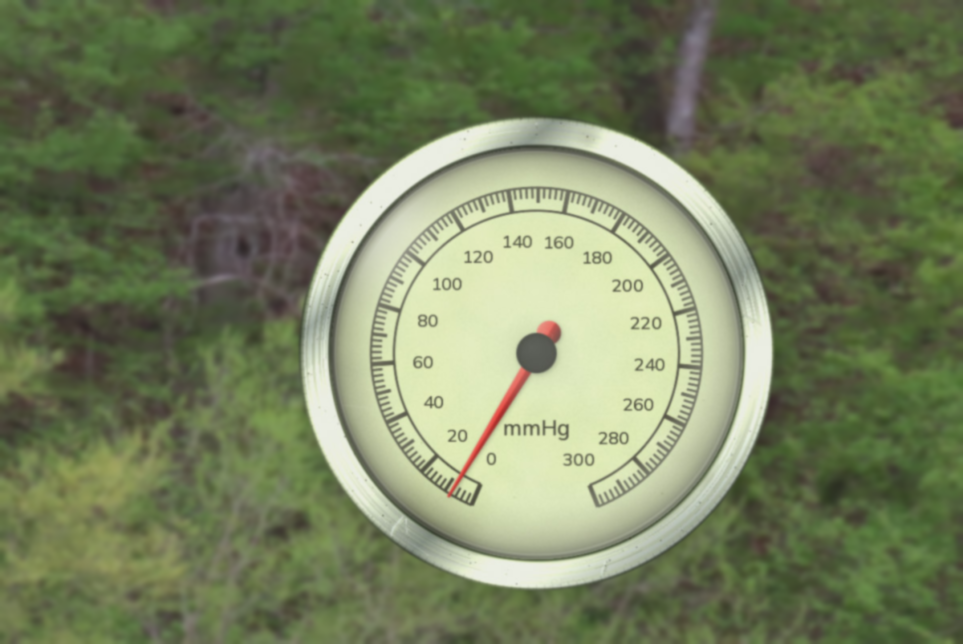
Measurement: 8 mmHg
